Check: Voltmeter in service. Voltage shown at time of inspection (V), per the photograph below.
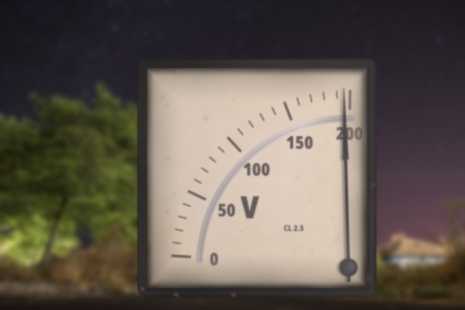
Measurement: 195 V
